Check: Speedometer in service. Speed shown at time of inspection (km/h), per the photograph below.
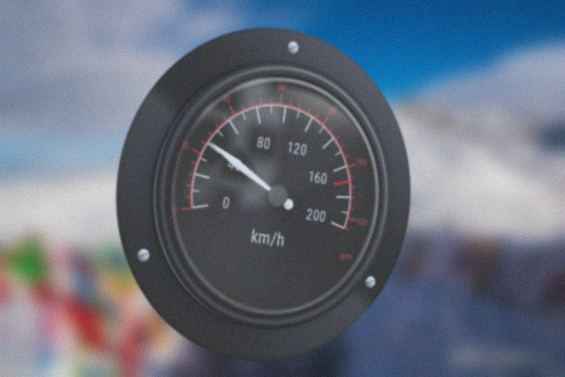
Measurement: 40 km/h
